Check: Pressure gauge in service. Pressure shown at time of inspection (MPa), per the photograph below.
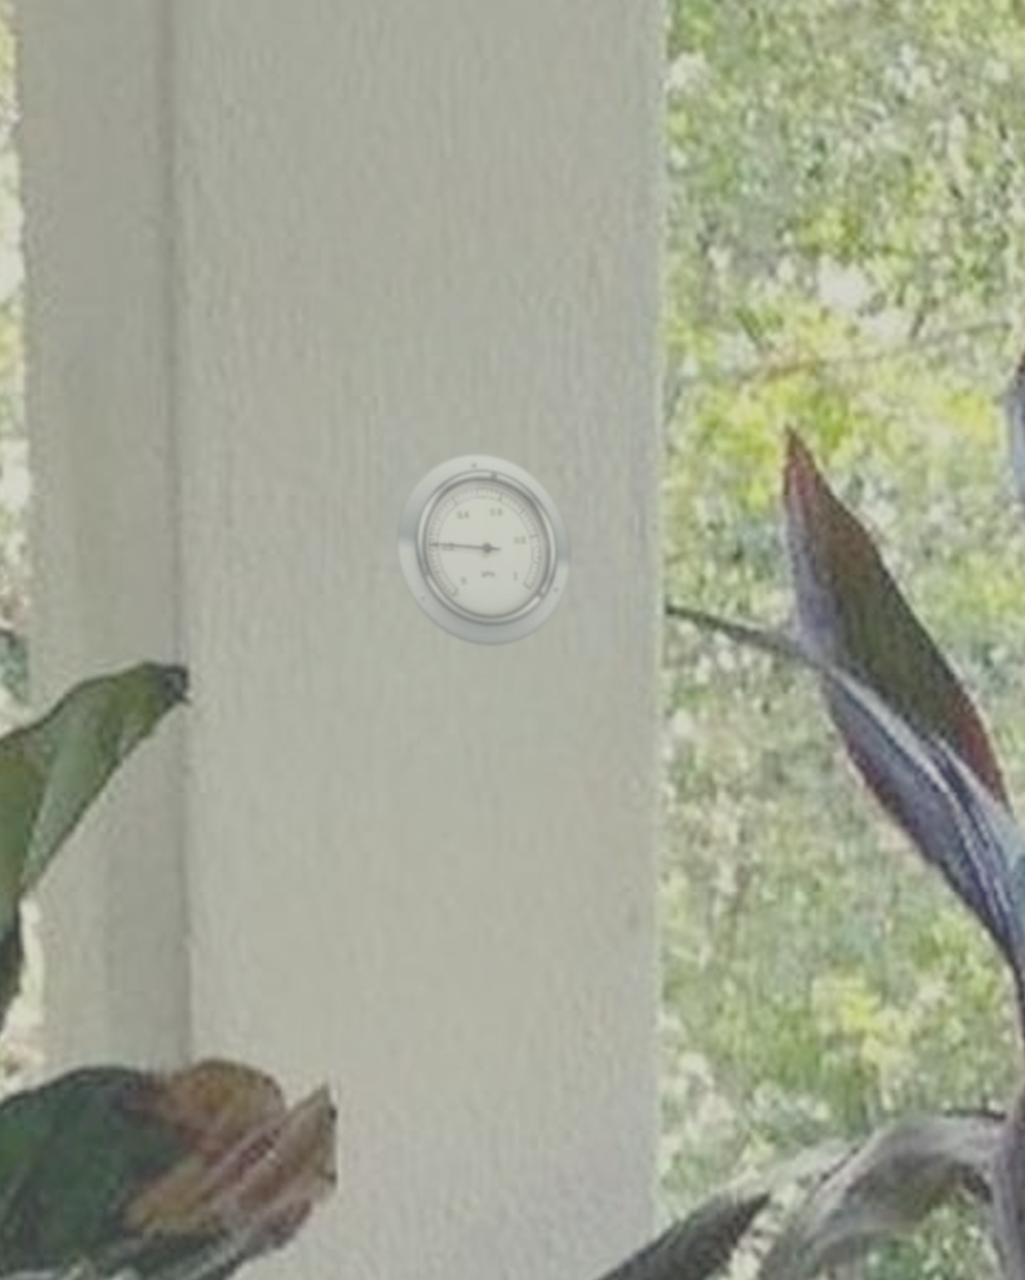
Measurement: 0.2 MPa
